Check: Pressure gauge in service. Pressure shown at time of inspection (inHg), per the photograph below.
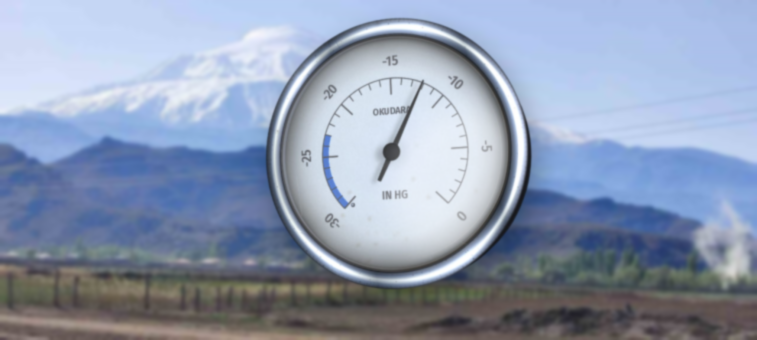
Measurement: -12 inHg
